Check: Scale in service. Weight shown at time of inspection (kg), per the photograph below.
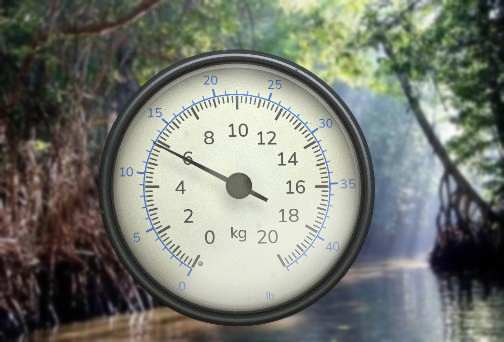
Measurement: 5.8 kg
